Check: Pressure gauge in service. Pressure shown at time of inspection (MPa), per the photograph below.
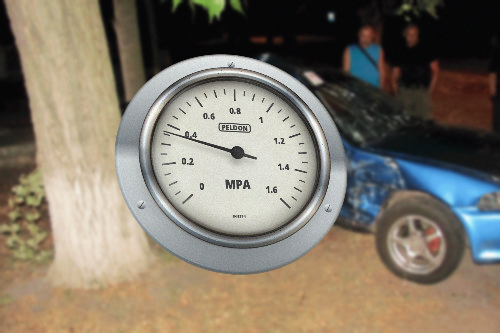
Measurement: 0.35 MPa
